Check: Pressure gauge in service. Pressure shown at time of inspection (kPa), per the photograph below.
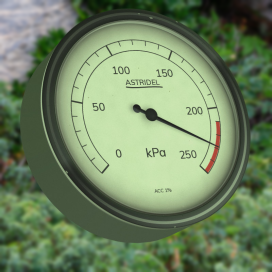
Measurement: 230 kPa
